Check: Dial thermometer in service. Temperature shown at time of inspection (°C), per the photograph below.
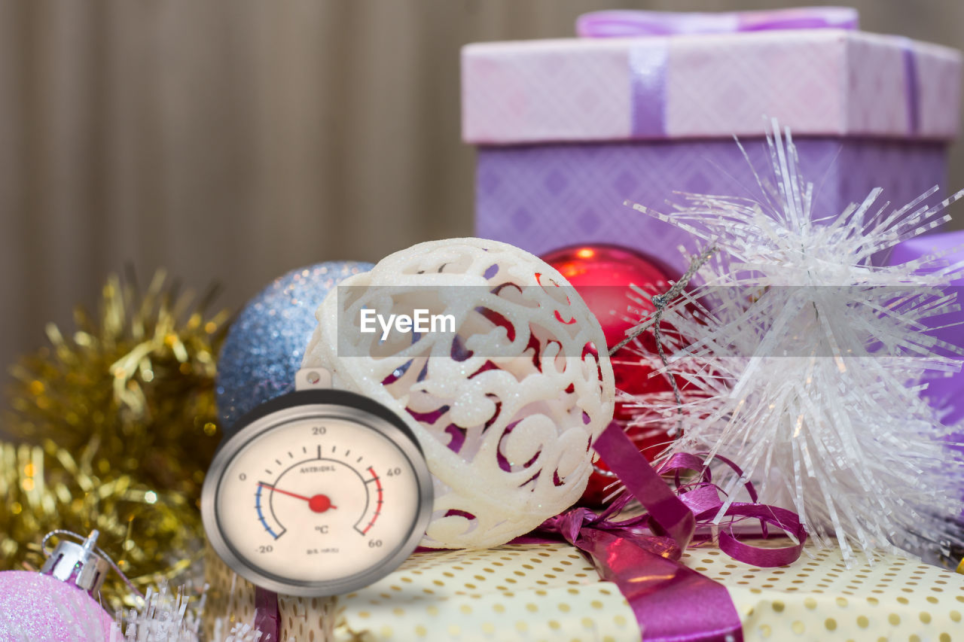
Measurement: 0 °C
